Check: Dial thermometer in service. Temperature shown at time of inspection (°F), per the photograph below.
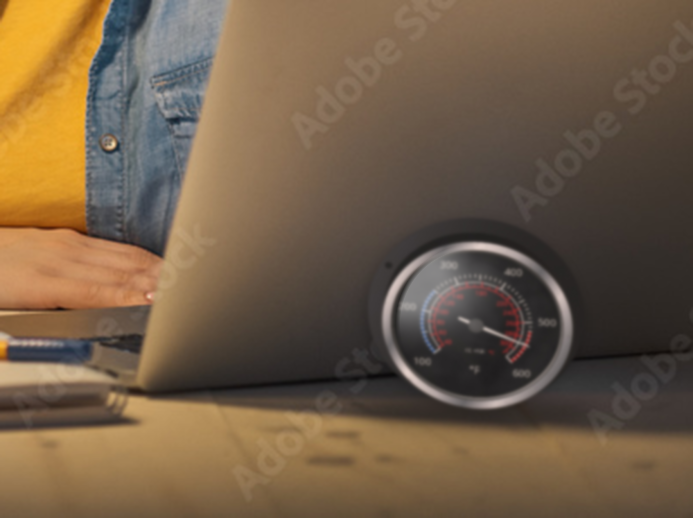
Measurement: 550 °F
